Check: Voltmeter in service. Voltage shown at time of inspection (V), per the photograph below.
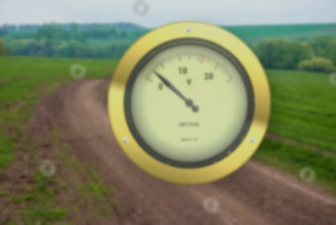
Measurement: 2.5 V
